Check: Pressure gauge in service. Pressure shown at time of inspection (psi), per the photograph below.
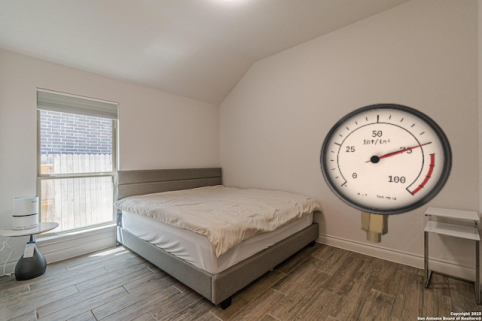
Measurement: 75 psi
